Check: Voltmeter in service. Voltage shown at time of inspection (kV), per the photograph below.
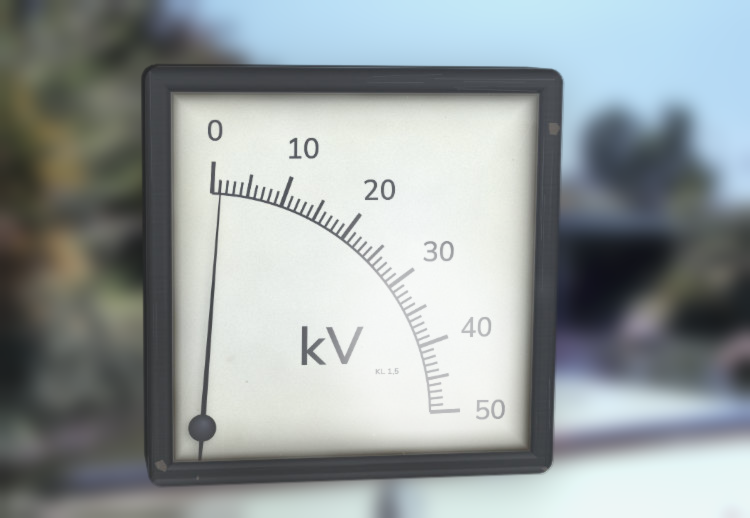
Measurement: 1 kV
